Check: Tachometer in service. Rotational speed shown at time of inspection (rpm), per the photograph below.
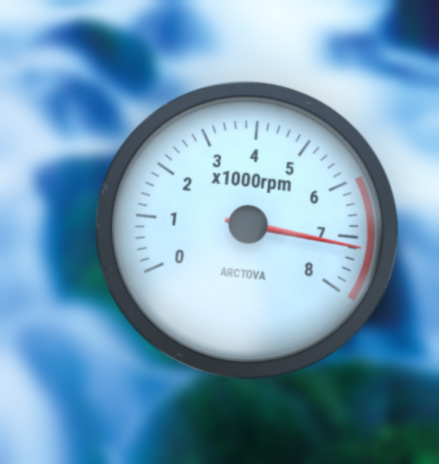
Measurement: 7200 rpm
